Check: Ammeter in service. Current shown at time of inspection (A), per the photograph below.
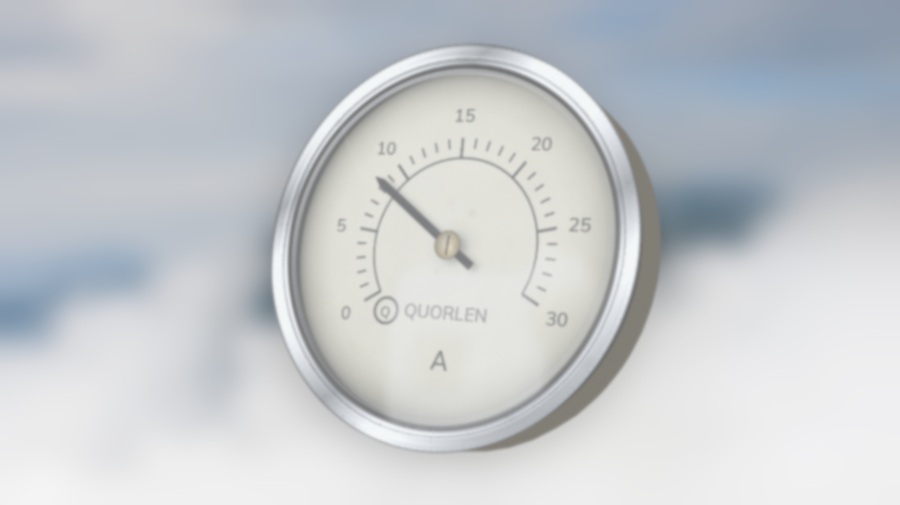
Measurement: 8.5 A
